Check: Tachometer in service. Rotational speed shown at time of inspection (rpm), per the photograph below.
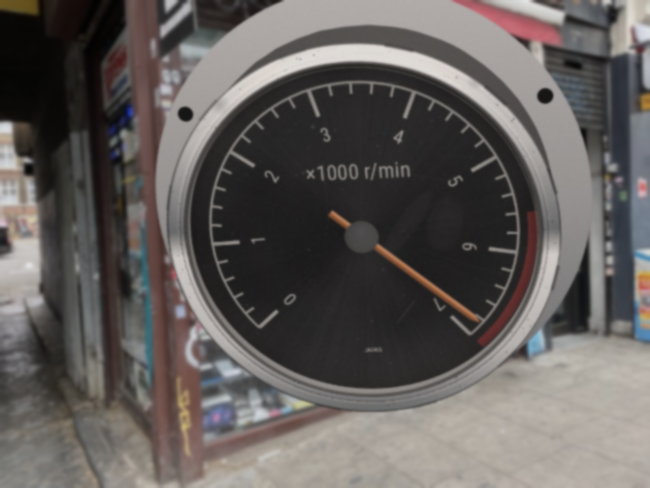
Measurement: 6800 rpm
